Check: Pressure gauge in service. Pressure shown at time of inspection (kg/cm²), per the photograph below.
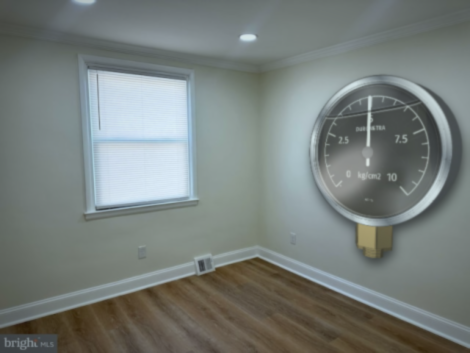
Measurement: 5 kg/cm²
